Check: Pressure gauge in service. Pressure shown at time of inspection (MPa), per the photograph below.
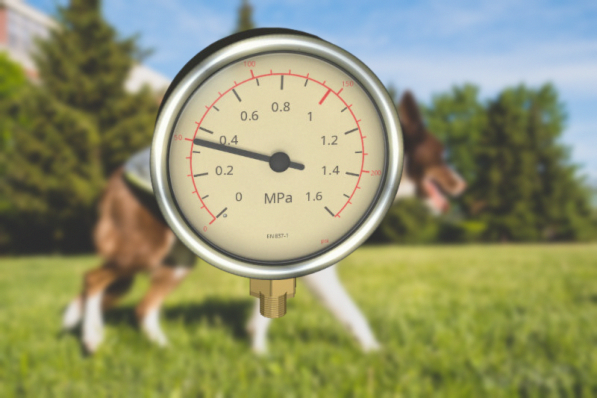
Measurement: 0.35 MPa
